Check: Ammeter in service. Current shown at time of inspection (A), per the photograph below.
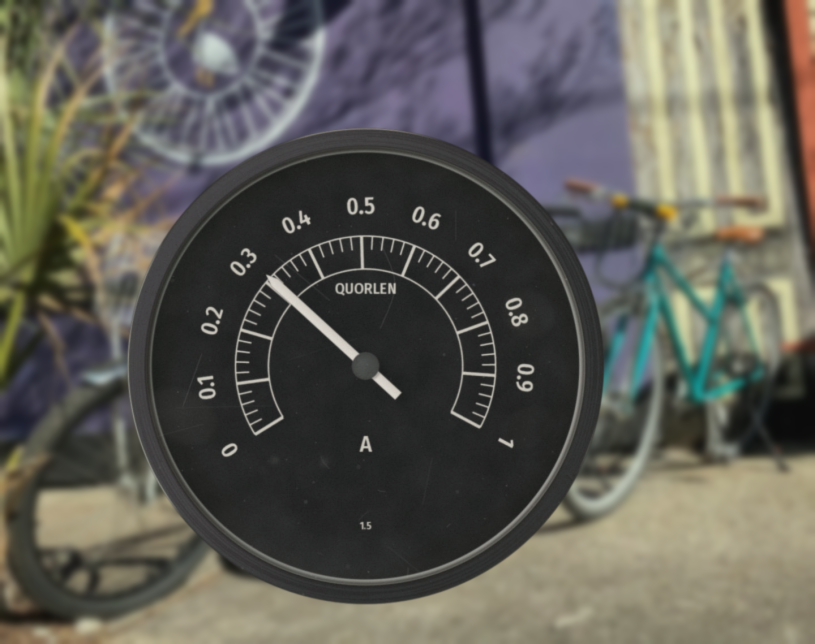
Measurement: 0.31 A
